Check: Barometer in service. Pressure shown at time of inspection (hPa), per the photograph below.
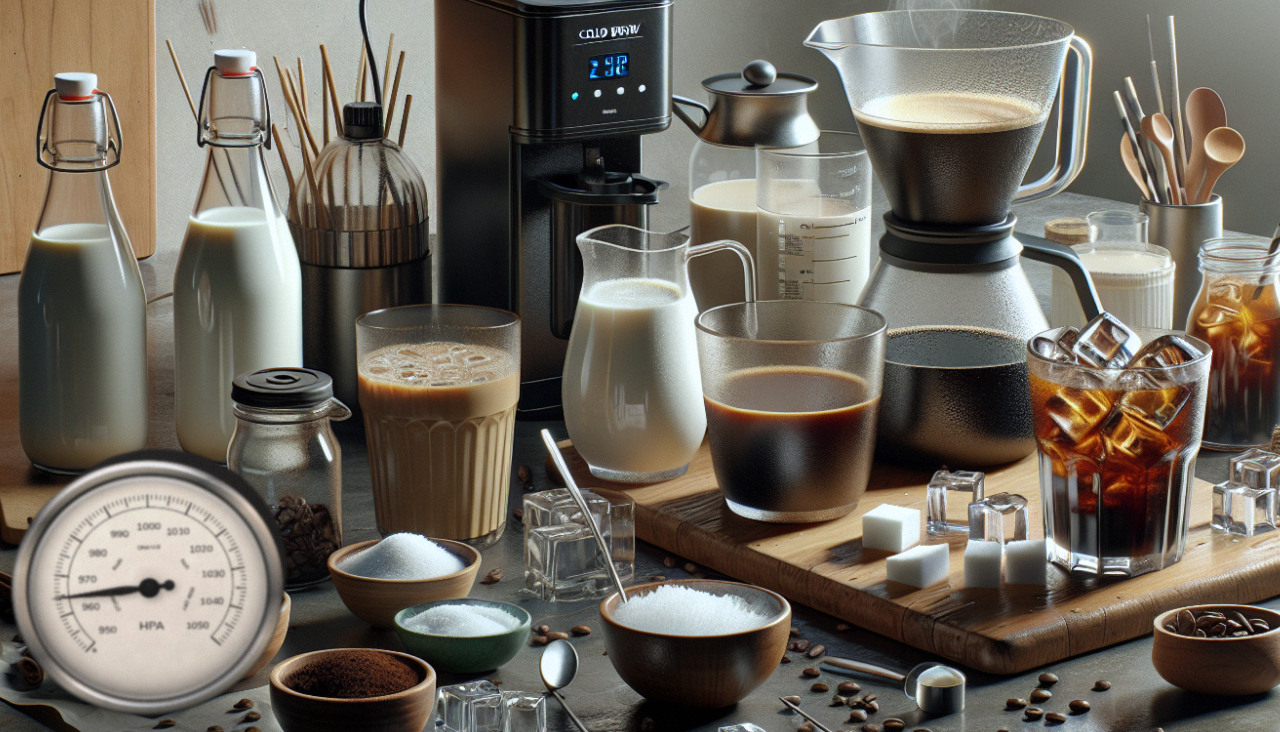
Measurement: 965 hPa
